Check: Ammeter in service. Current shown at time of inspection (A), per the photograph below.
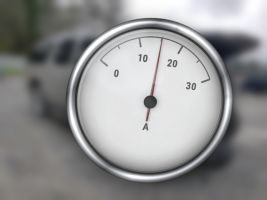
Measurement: 15 A
